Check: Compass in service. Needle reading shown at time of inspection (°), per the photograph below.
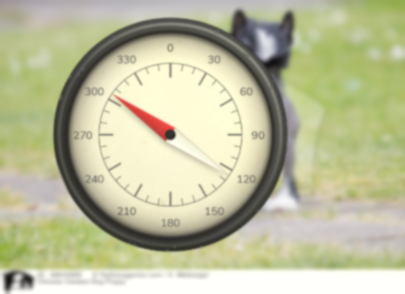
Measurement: 305 °
